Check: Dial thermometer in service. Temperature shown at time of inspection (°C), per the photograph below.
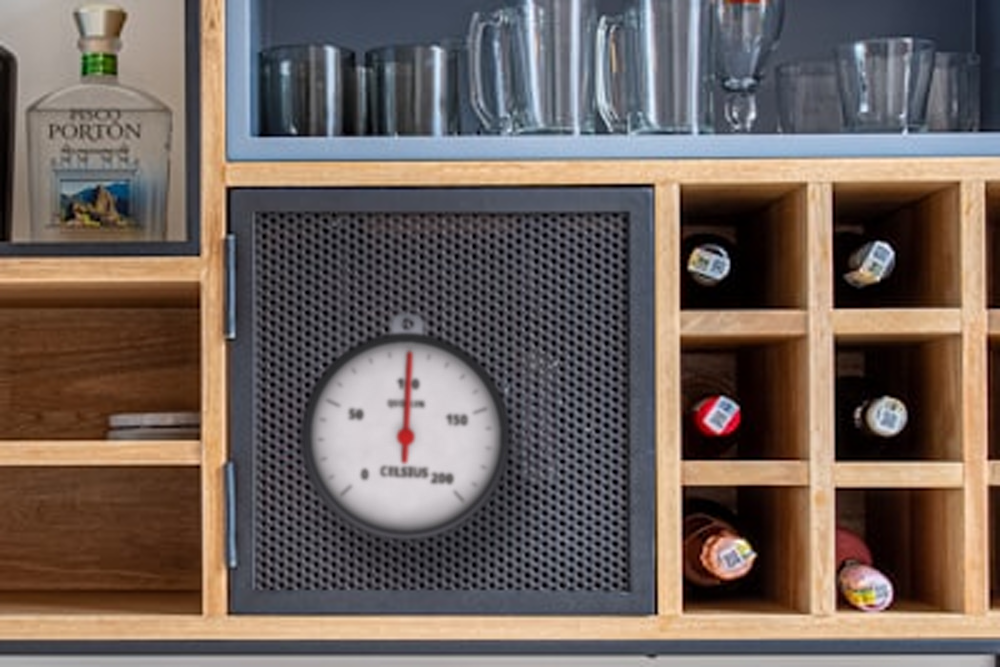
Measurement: 100 °C
